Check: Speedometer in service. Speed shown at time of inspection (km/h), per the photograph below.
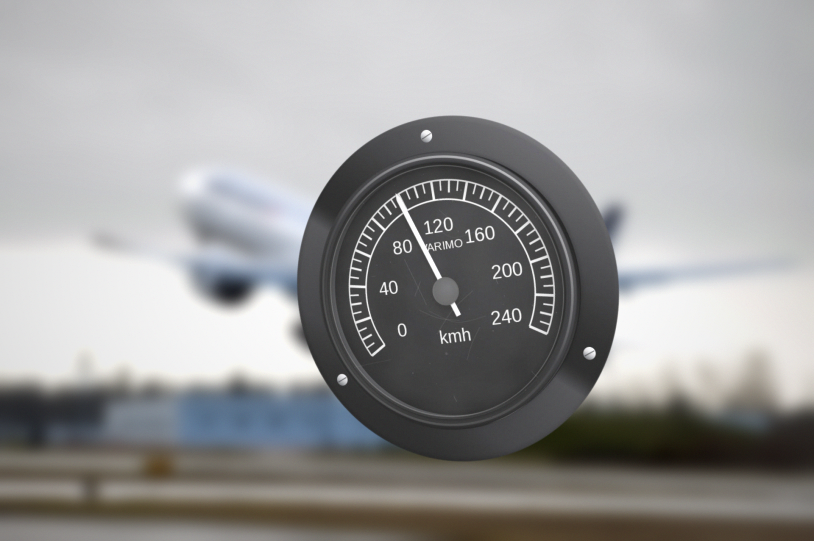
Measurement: 100 km/h
